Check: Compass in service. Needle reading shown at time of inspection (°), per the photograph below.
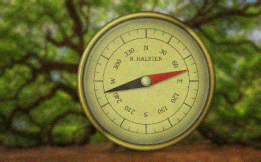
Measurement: 75 °
